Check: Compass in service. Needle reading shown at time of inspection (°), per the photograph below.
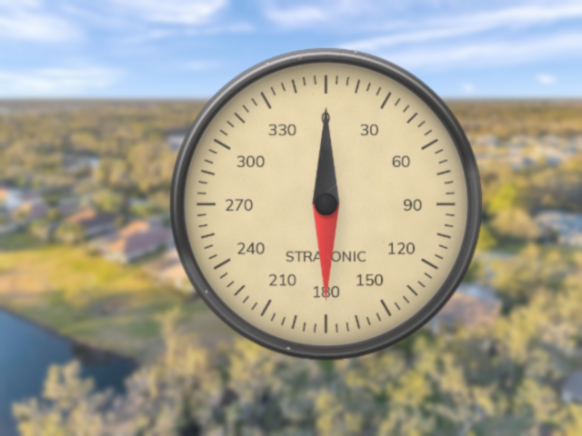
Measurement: 180 °
